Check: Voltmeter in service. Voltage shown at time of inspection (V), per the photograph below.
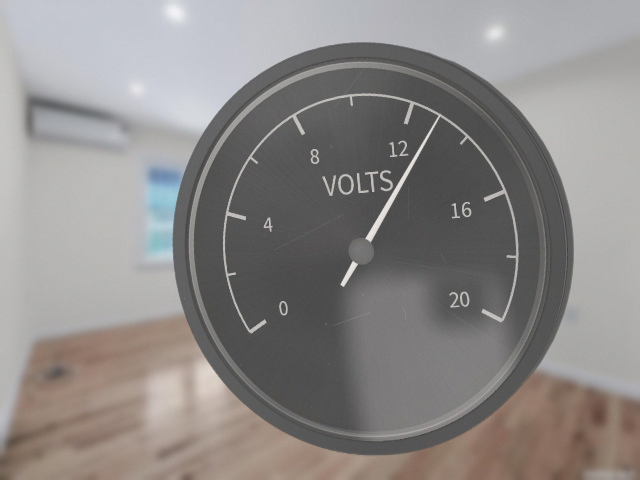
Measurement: 13 V
